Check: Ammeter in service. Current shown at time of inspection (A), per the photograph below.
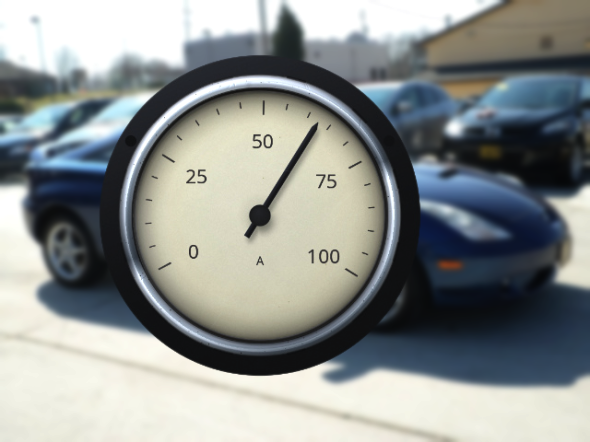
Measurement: 62.5 A
